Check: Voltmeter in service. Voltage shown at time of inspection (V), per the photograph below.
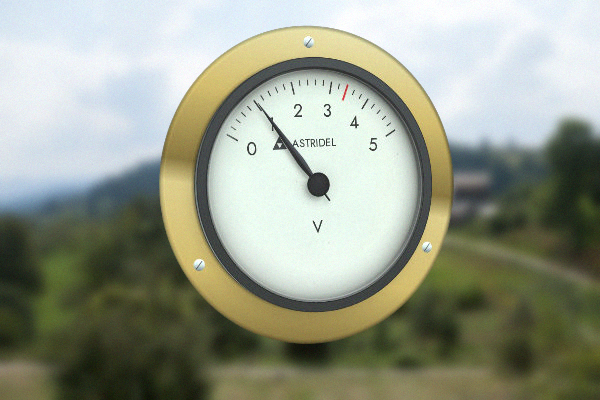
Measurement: 1 V
